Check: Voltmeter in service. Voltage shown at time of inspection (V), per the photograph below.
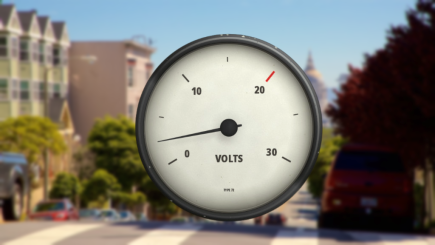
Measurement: 2.5 V
